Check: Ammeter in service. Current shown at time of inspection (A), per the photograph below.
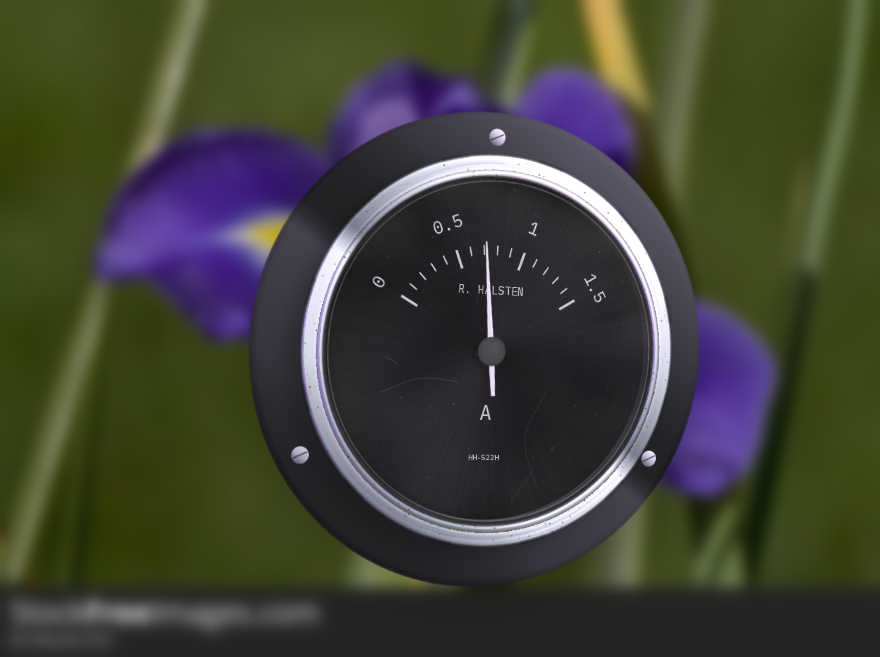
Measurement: 0.7 A
